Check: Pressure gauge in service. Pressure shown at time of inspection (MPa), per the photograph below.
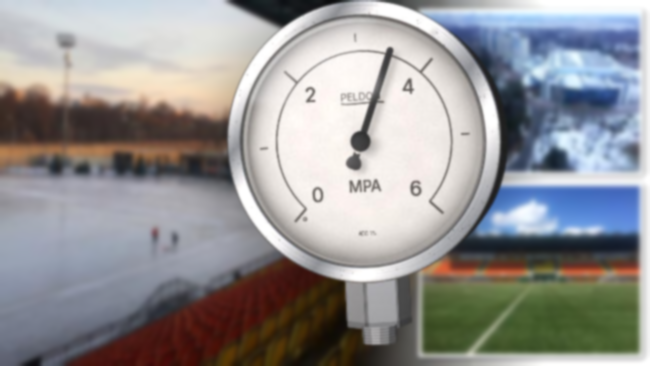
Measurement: 3.5 MPa
